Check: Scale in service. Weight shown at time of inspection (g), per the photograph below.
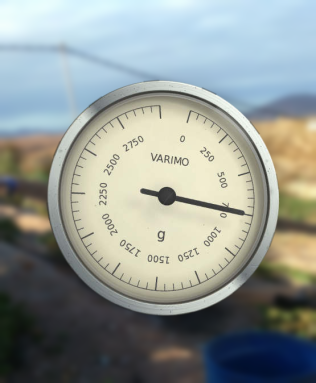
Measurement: 750 g
